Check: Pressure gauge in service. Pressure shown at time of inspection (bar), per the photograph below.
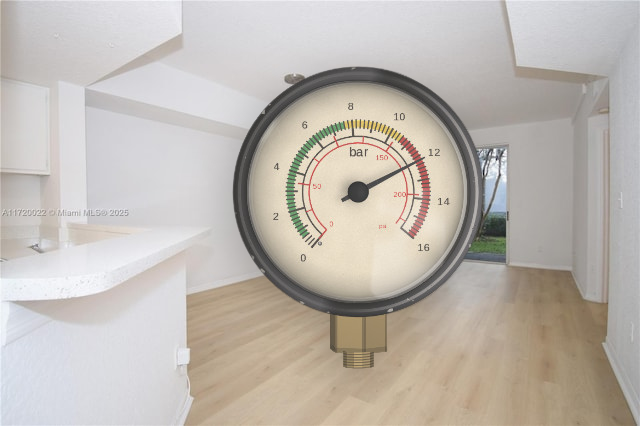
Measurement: 12 bar
